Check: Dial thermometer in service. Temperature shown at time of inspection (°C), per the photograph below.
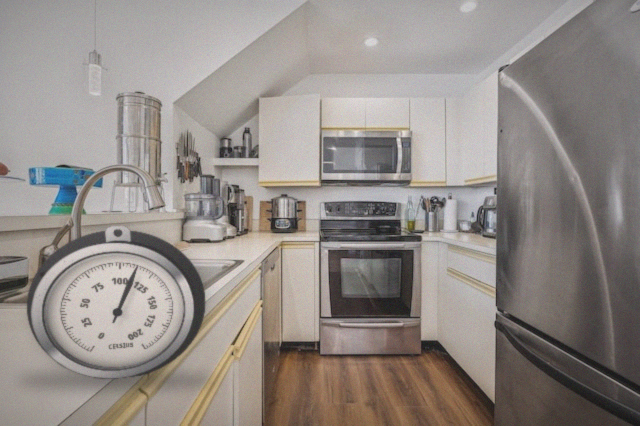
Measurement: 112.5 °C
